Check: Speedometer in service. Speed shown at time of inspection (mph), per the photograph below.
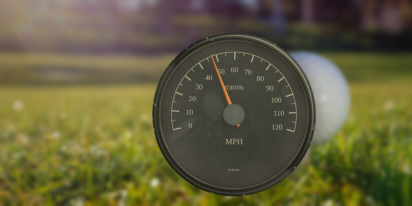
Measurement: 47.5 mph
